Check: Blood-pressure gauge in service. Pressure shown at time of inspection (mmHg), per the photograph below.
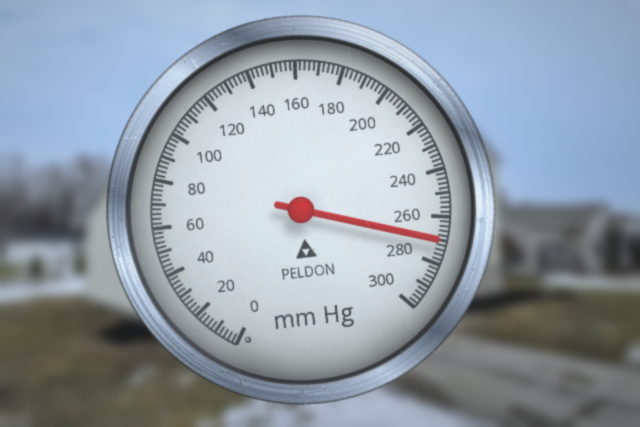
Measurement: 270 mmHg
